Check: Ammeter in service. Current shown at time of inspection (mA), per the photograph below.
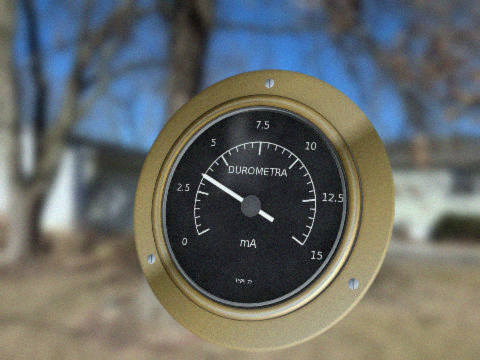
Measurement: 3.5 mA
